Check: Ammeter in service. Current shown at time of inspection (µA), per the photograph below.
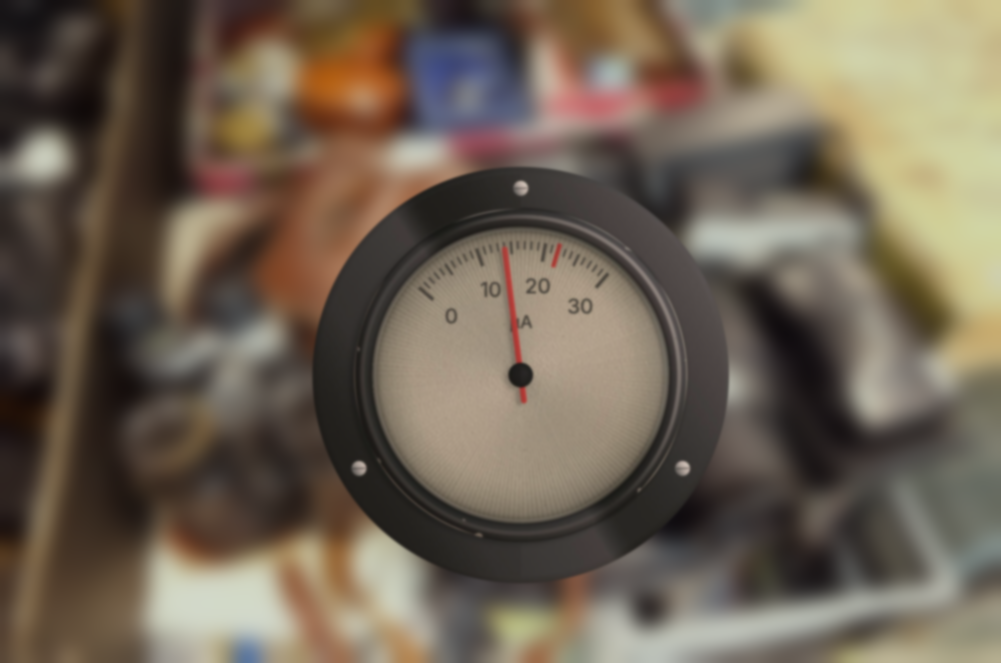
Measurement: 14 µA
